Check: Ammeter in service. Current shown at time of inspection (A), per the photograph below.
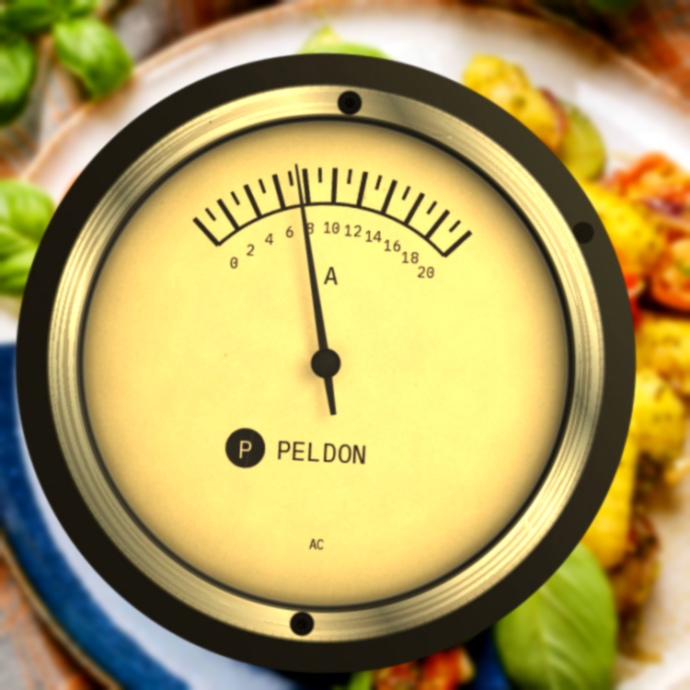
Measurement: 7.5 A
